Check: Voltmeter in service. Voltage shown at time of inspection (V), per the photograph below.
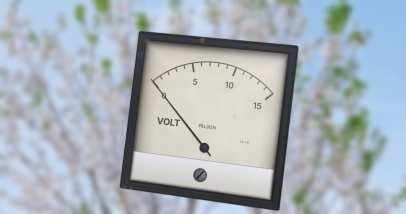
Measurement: 0 V
